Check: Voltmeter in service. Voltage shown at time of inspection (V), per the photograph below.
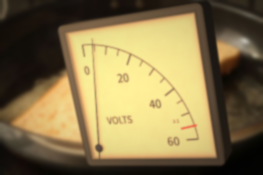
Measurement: 5 V
